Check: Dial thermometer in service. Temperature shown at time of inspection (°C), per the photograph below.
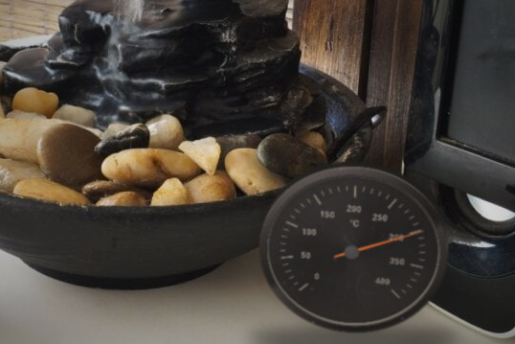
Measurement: 300 °C
